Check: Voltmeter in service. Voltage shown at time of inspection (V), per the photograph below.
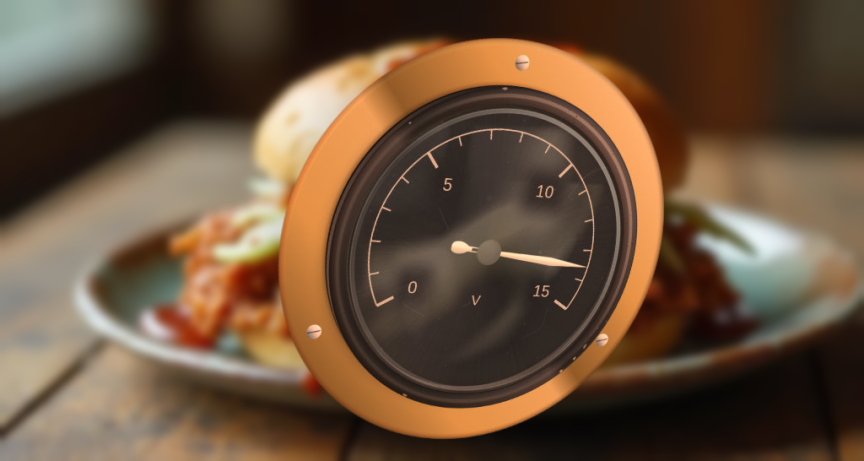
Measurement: 13.5 V
